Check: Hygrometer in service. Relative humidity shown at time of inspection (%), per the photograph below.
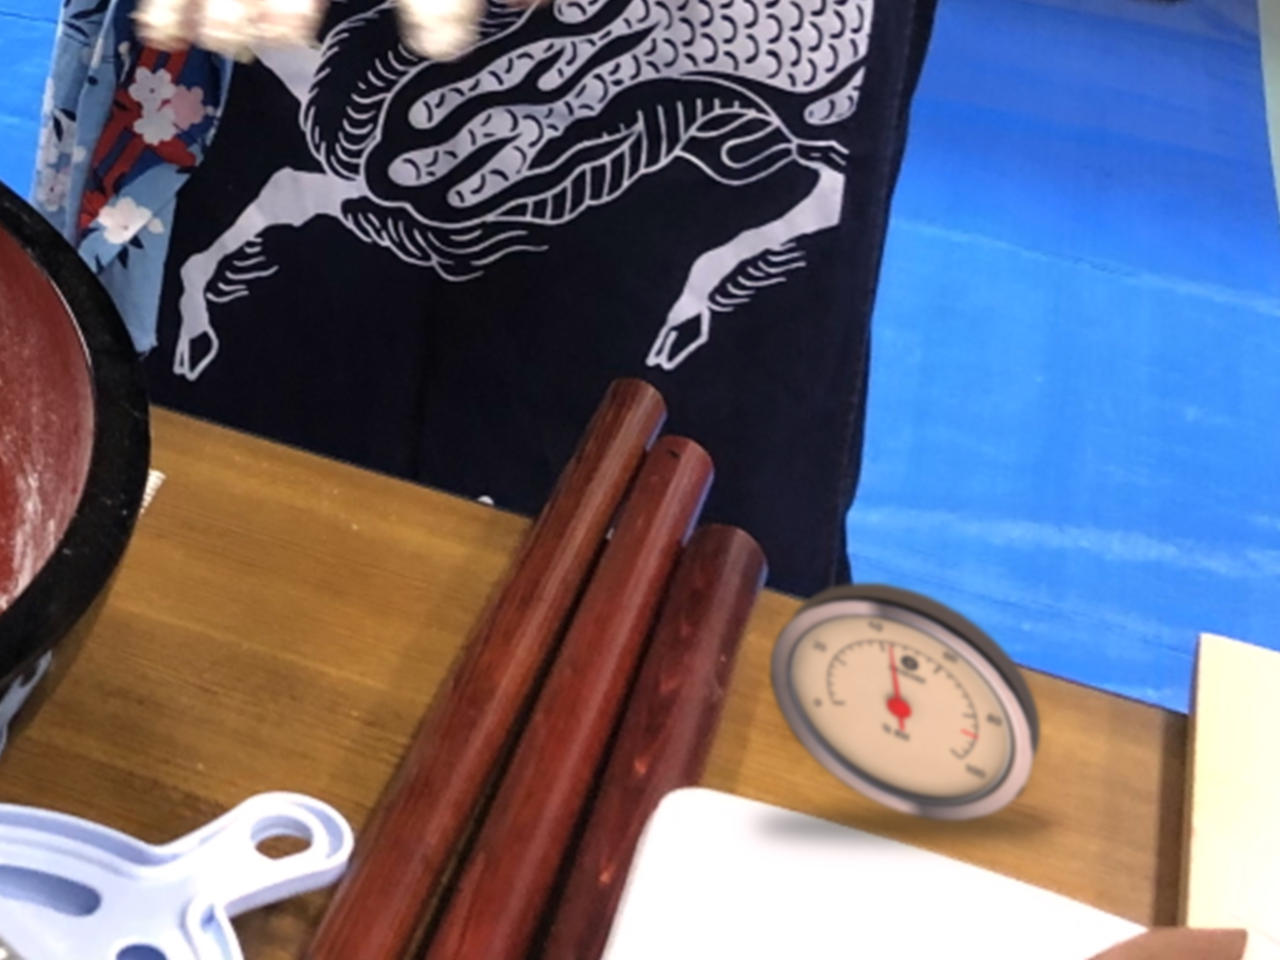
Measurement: 44 %
